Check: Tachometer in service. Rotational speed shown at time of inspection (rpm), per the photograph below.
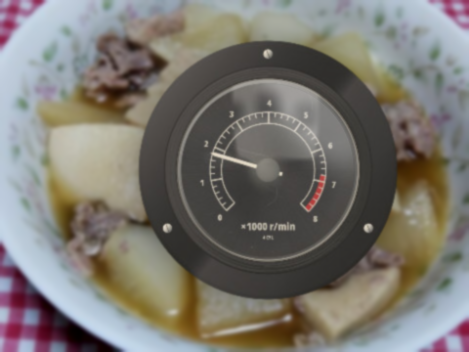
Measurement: 1800 rpm
